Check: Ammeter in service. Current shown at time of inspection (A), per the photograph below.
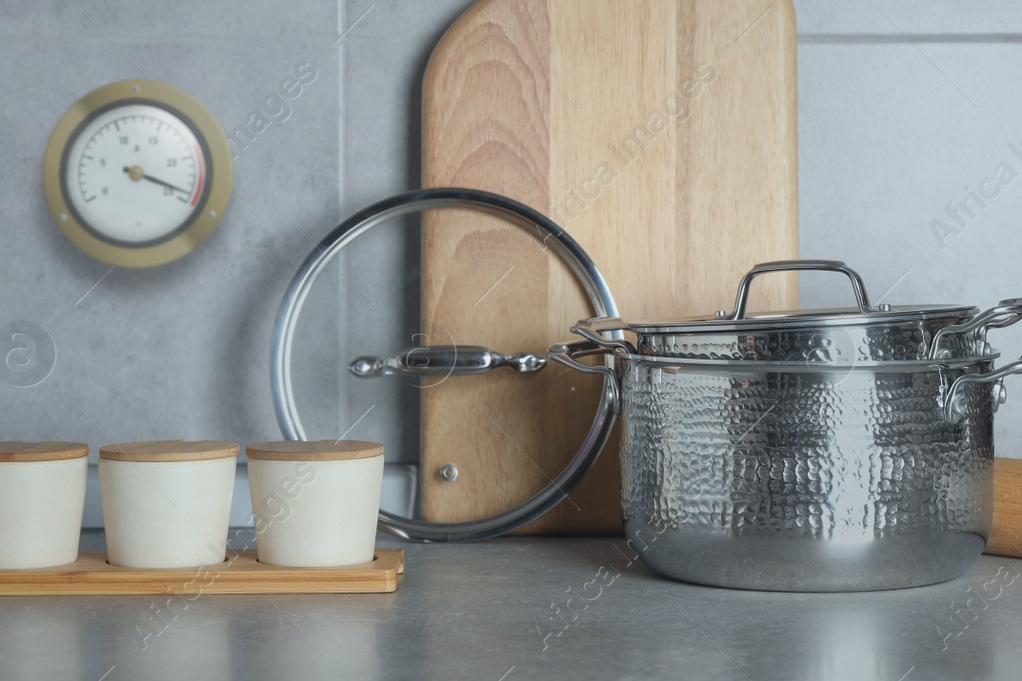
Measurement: 24 A
